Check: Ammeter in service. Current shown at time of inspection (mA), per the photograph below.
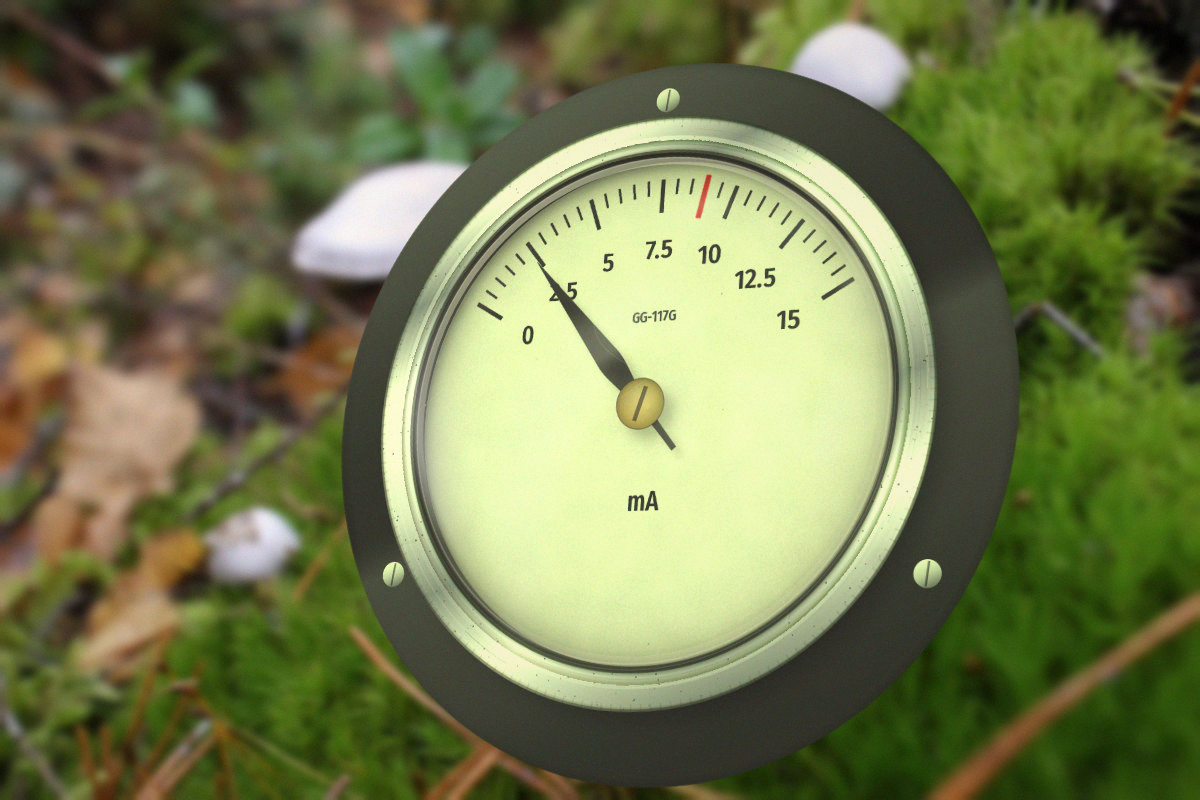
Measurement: 2.5 mA
